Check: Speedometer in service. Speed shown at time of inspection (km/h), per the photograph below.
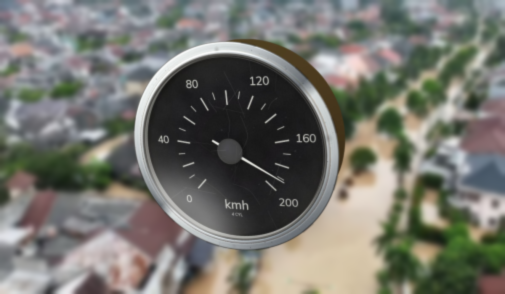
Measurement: 190 km/h
